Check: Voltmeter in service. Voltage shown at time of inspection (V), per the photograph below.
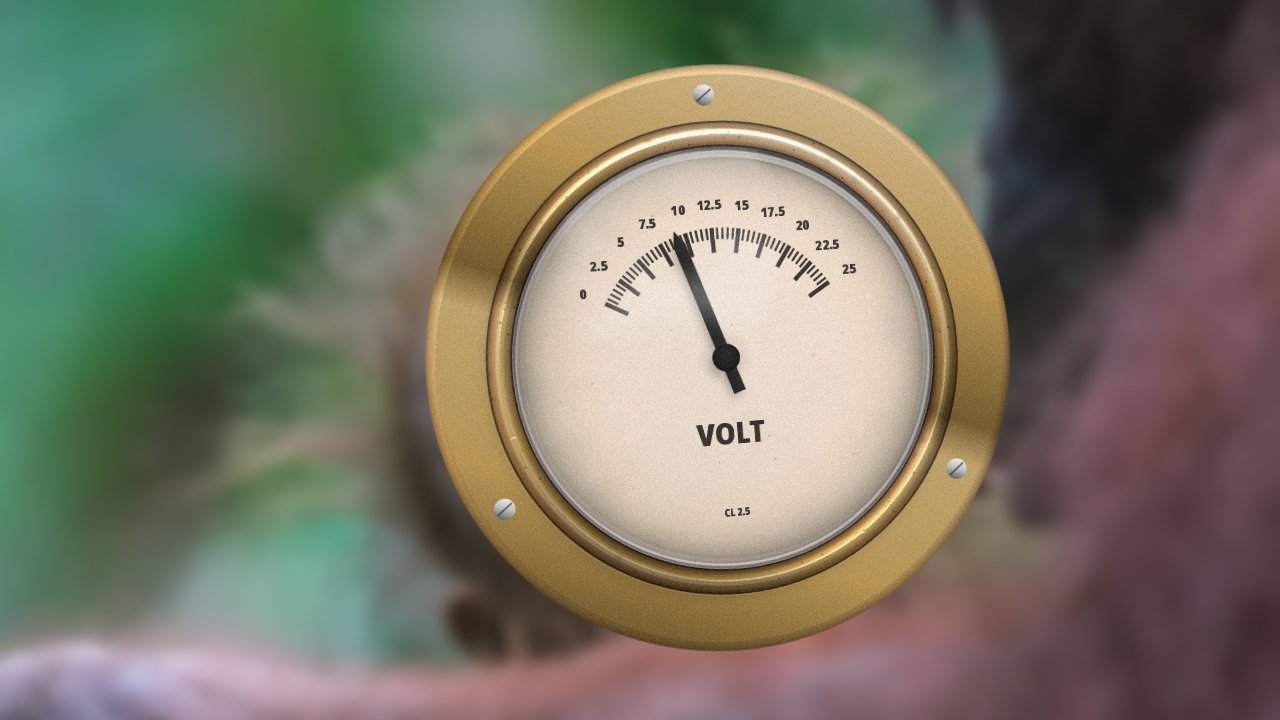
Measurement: 9 V
